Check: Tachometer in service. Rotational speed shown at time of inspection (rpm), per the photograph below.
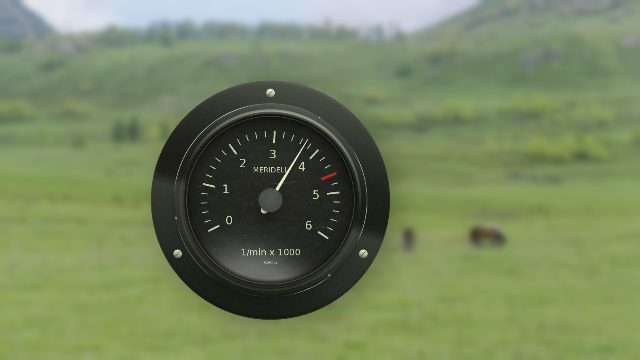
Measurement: 3700 rpm
